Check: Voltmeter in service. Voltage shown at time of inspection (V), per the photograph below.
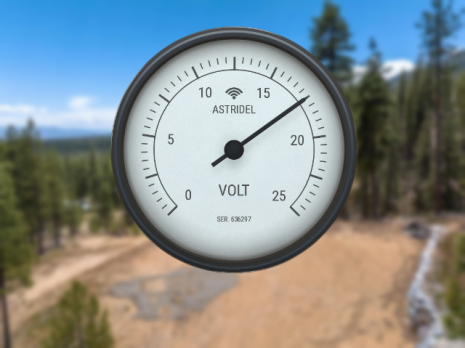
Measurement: 17.5 V
